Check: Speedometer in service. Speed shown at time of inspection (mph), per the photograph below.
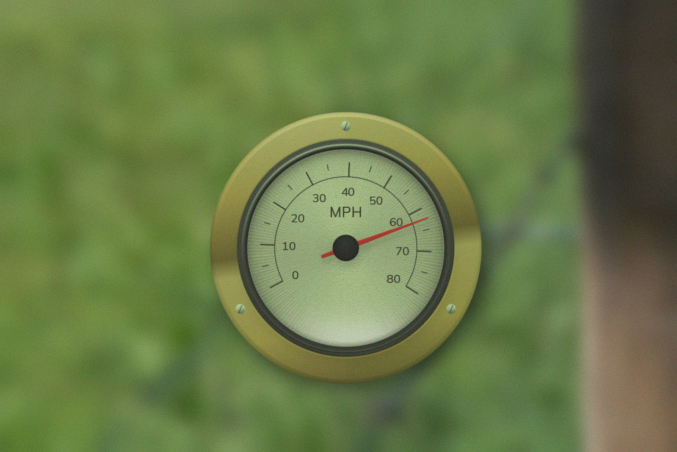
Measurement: 62.5 mph
